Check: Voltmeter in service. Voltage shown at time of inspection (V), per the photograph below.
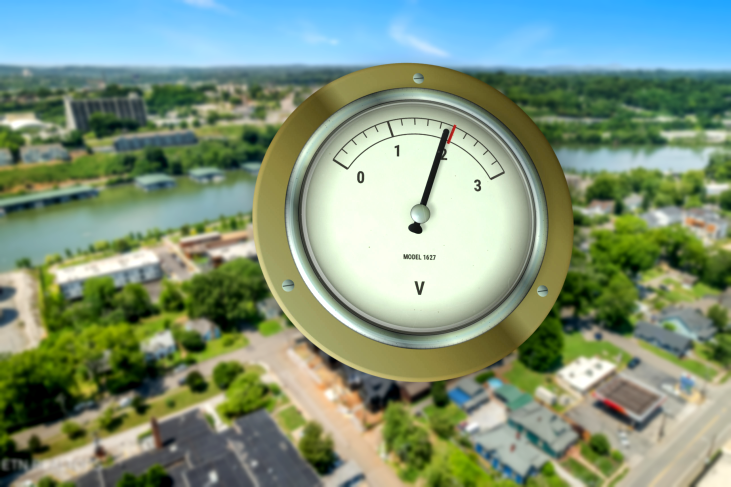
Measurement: 1.9 V
